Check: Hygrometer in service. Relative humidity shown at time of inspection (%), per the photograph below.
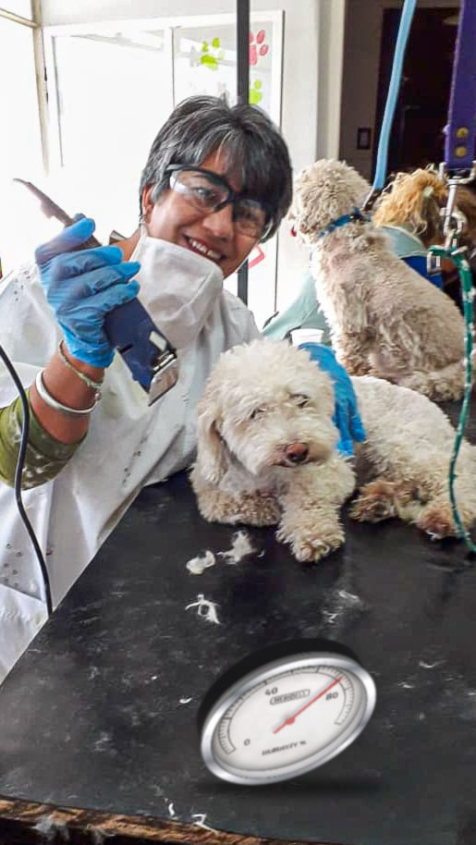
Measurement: 70 %
